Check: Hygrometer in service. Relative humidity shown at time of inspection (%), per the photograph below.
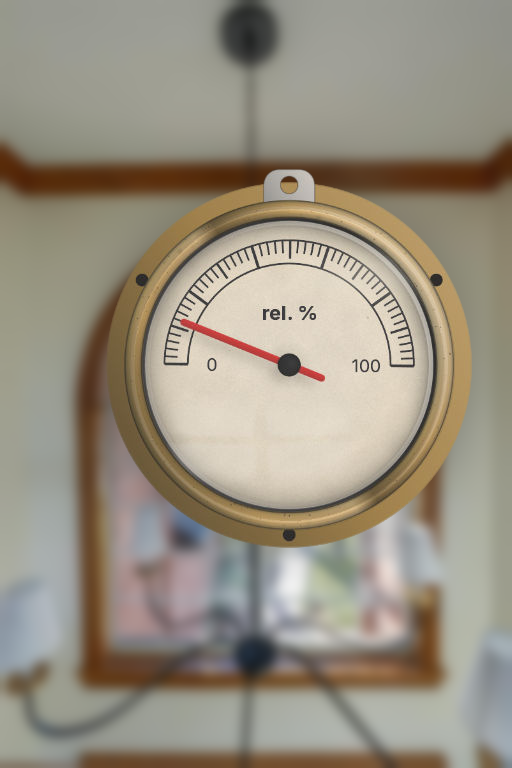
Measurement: 12 %
